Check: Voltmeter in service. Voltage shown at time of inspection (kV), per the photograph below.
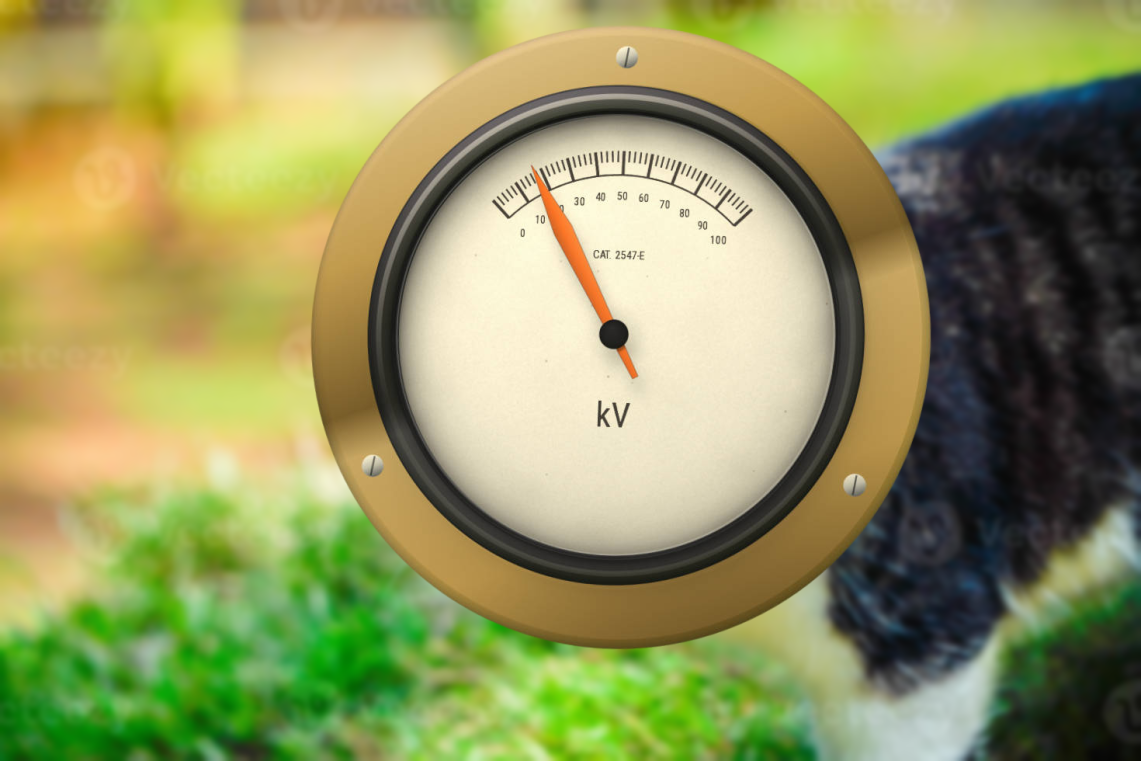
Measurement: 18 kV
